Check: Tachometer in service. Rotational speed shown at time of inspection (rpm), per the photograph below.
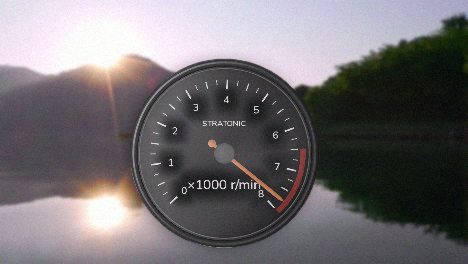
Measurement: 7750 rpm
